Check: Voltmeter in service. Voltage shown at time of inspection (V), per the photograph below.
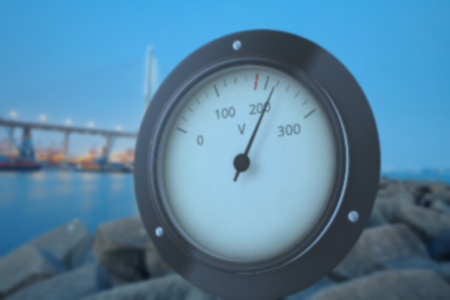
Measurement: 220 V
